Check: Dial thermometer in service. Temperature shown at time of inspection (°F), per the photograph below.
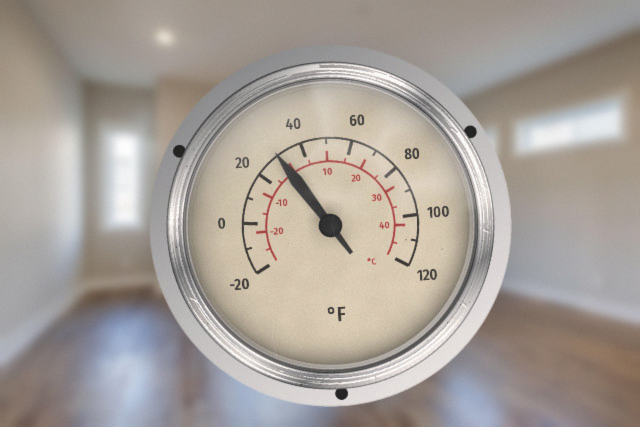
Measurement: 30 °F
